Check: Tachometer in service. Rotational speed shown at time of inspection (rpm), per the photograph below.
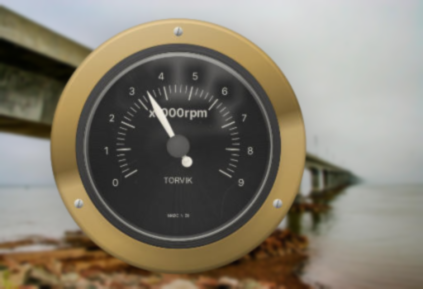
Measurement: 3400 rpm
